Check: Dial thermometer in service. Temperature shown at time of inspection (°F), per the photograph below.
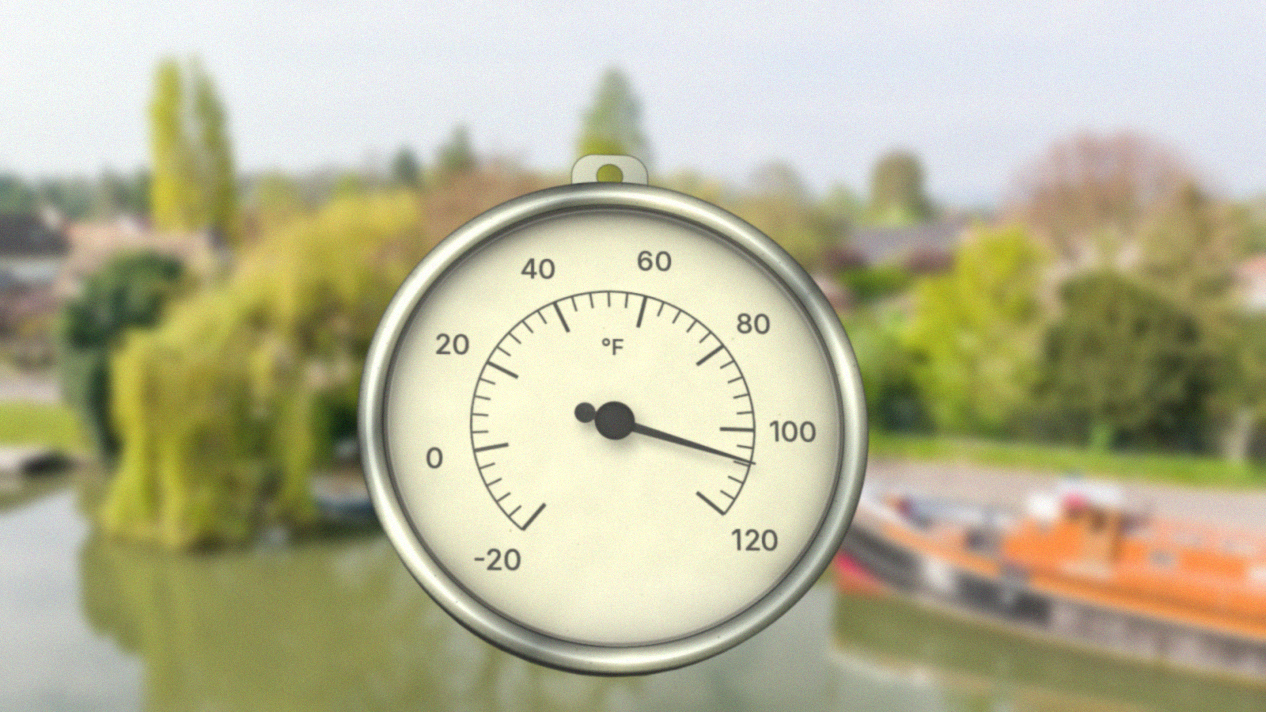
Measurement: 108 °F
